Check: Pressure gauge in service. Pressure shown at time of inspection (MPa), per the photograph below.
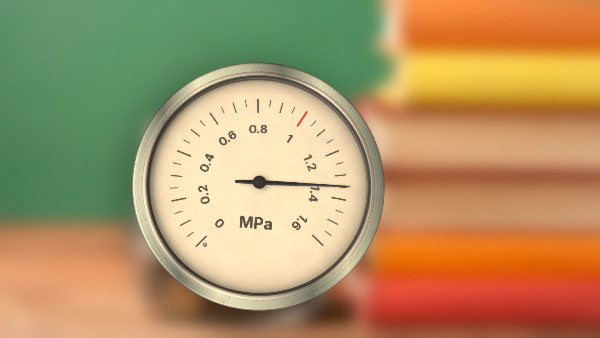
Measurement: 1.35 MPa
